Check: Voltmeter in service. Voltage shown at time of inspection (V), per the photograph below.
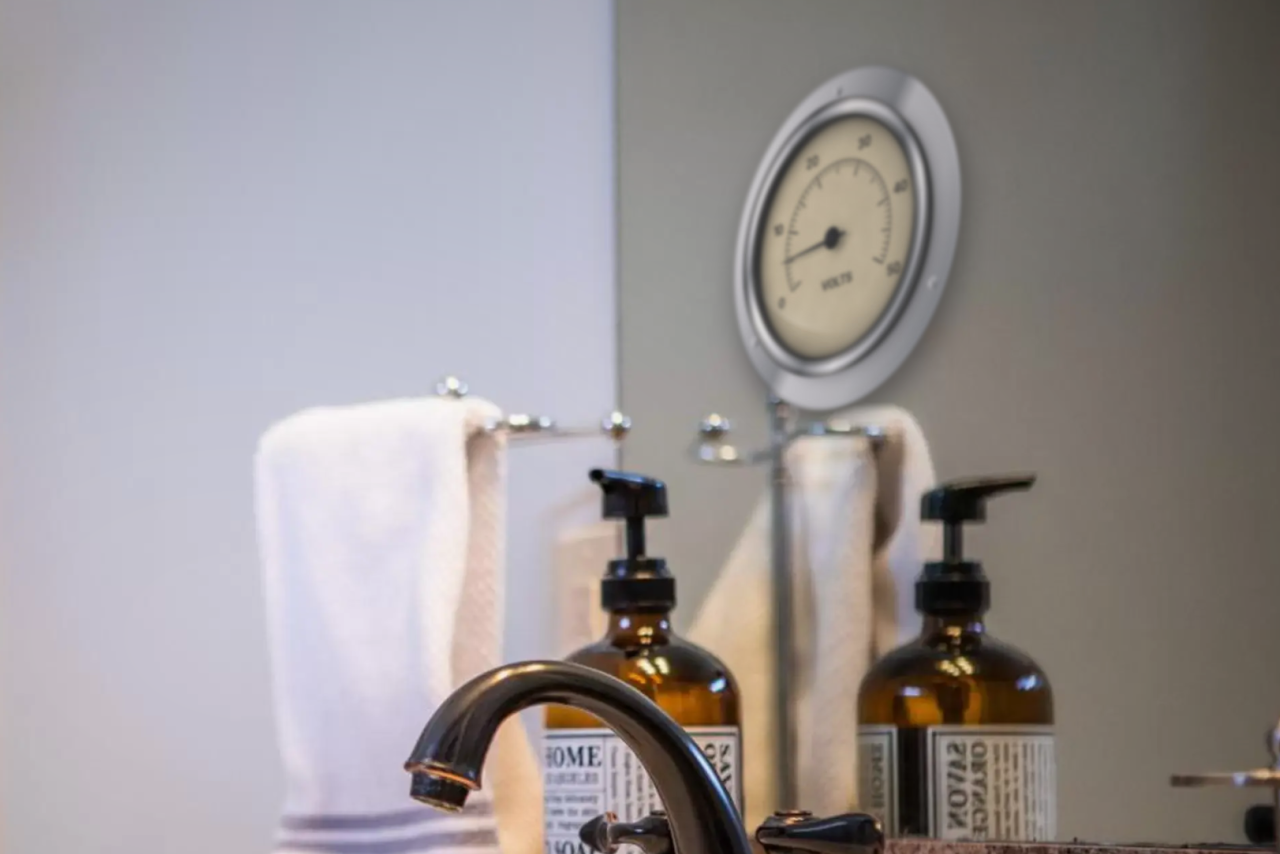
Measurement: 5 V
